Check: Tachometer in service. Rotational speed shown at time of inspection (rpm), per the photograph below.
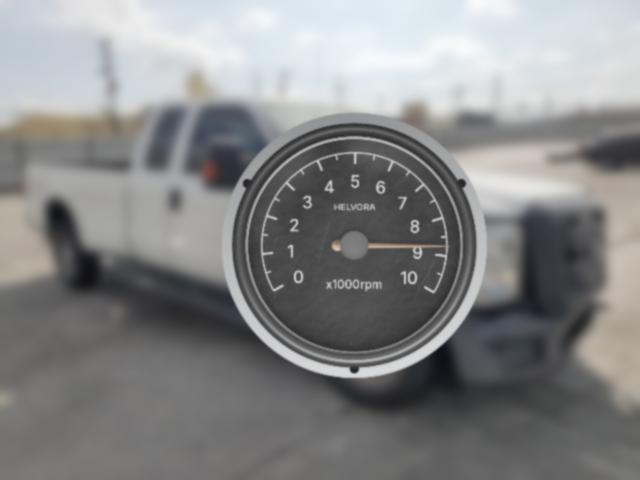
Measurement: 8750 rpm
